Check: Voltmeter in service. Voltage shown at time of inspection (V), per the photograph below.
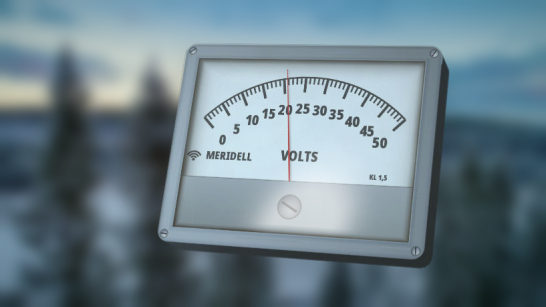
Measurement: 21 V
